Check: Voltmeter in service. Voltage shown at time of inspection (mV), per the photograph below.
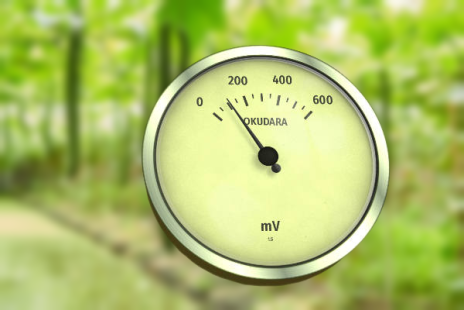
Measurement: 100 mV
